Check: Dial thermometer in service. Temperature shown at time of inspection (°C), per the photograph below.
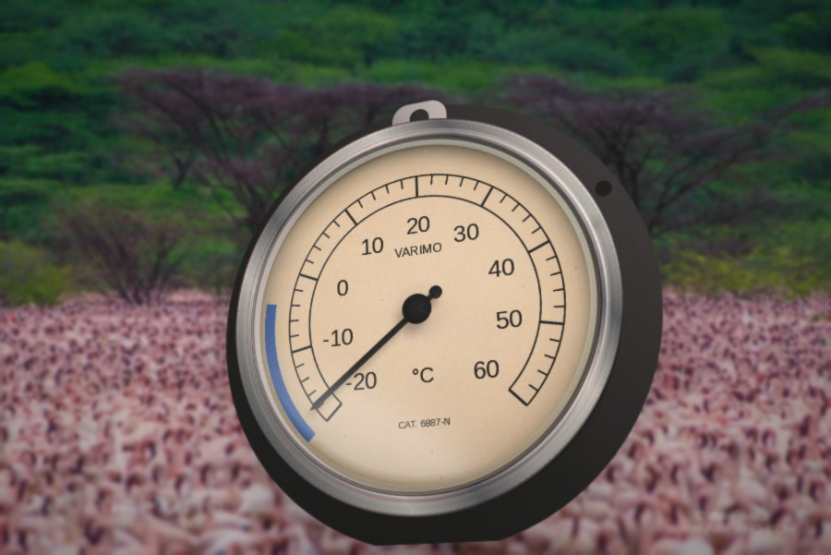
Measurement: -18 °C
